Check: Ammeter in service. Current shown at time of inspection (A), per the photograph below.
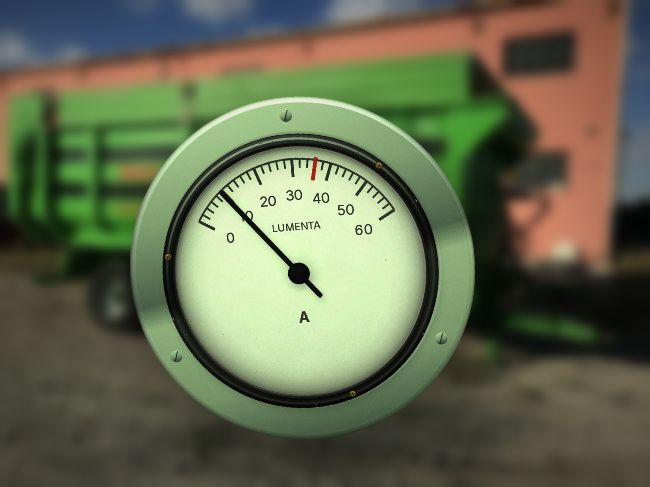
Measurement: 10 A
